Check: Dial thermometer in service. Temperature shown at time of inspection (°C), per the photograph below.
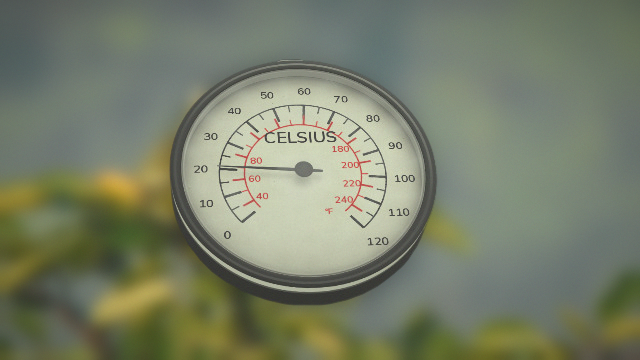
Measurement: 20 °C
